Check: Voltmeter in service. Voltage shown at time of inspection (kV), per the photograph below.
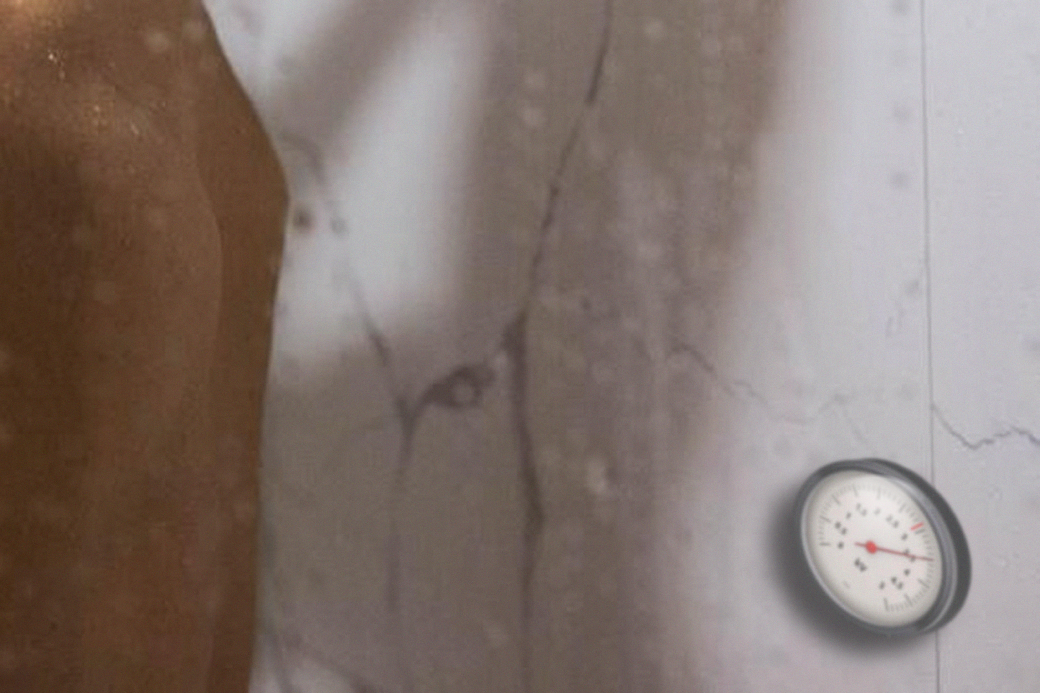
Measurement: 3.5 kV
